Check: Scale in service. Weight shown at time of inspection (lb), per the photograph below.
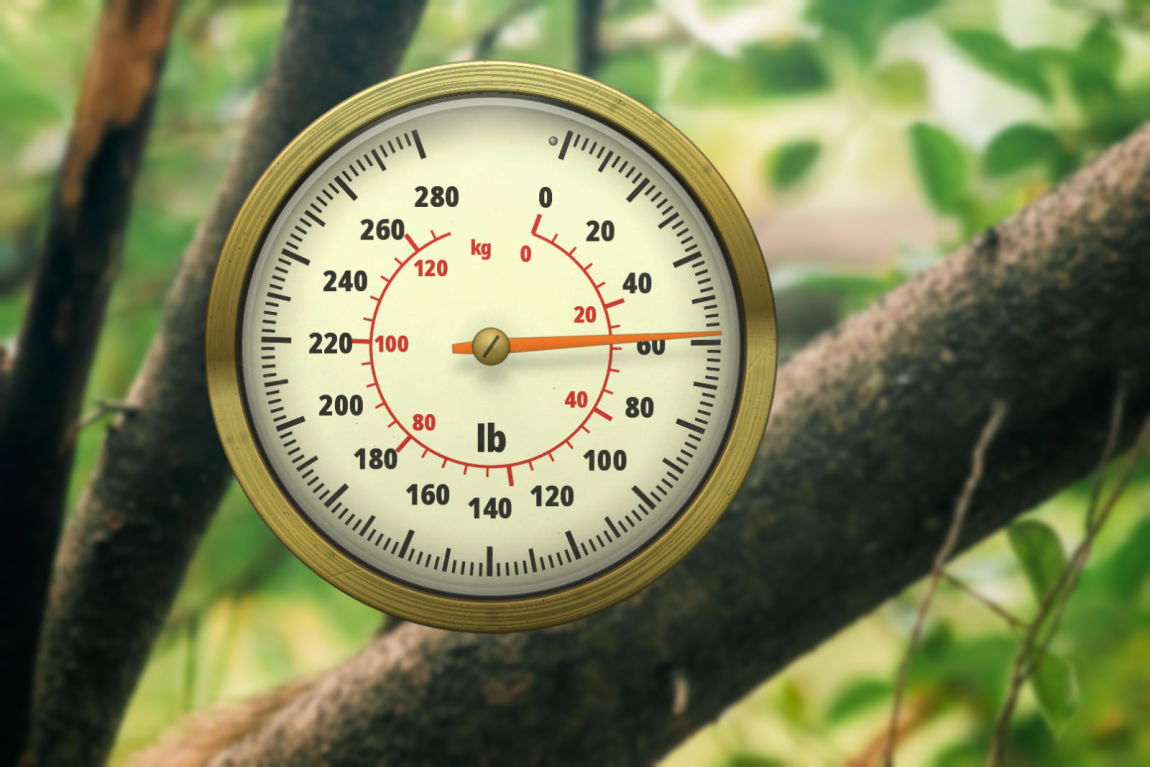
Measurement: 58 lb
